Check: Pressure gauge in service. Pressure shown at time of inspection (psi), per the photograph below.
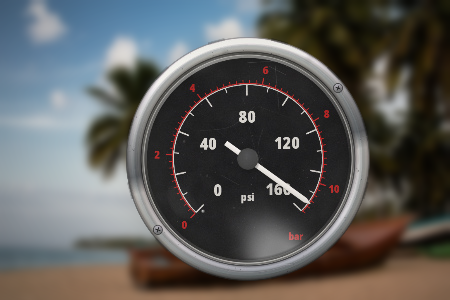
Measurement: 155 psi
